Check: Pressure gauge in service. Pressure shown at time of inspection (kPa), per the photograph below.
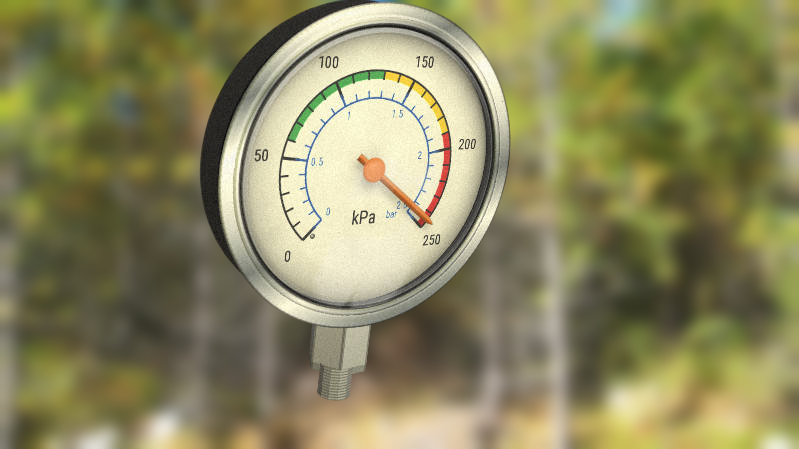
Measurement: 245 kPa
